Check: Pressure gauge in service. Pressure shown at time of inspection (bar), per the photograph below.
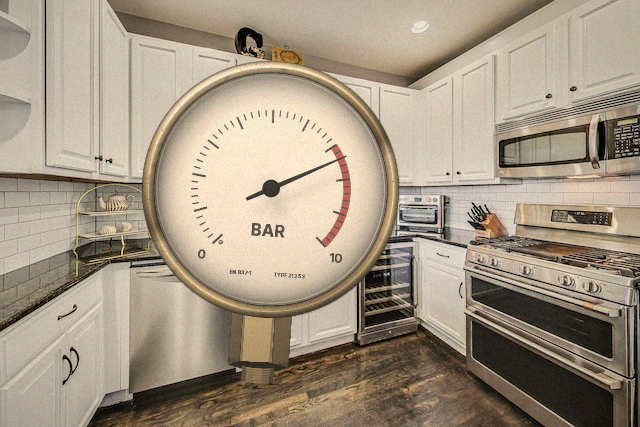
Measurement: 7.4 bar
